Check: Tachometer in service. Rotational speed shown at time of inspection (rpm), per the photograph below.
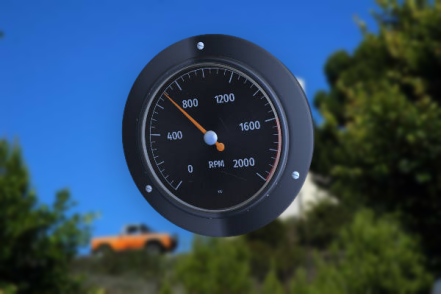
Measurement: 700 rpm
